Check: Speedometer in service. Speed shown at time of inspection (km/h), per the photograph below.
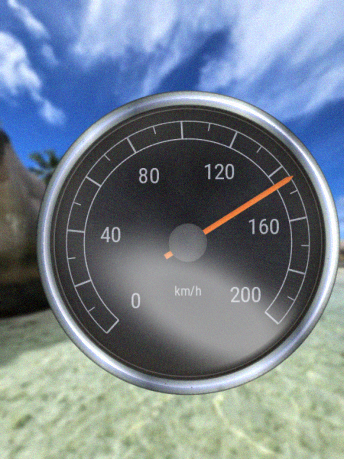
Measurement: 145 km/h
